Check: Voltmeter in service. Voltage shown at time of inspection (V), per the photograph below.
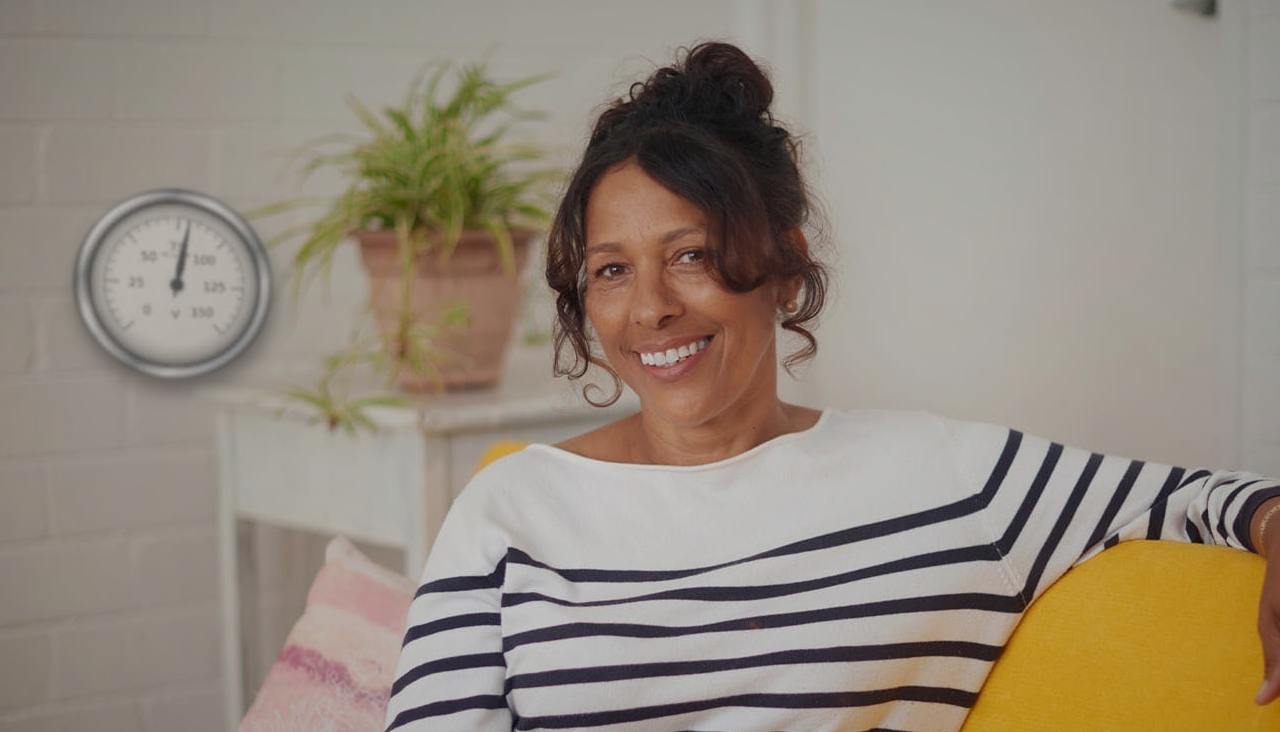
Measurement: 80 V
